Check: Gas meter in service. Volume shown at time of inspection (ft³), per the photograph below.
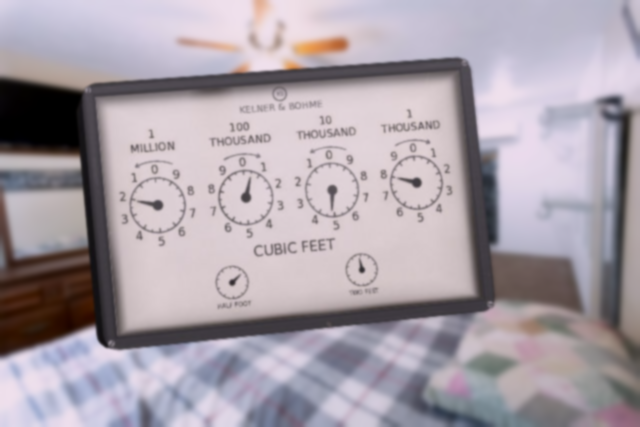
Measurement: 204800 ft³
